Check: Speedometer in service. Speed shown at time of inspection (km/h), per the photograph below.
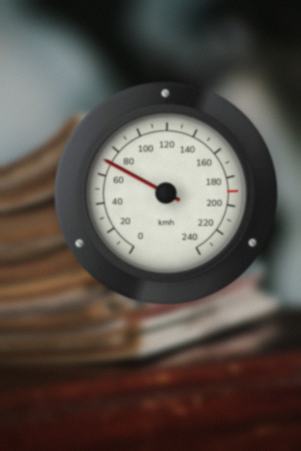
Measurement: 70 km/h
